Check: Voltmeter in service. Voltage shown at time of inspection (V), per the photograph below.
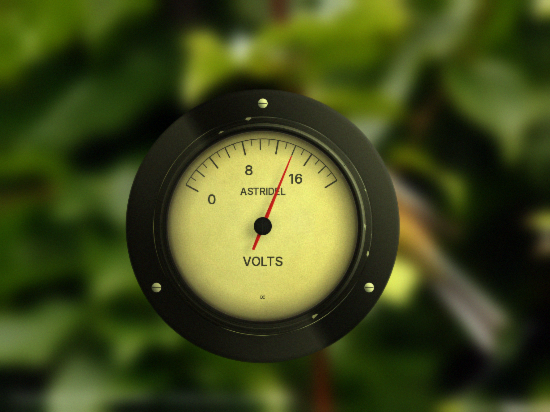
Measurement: 14 V
